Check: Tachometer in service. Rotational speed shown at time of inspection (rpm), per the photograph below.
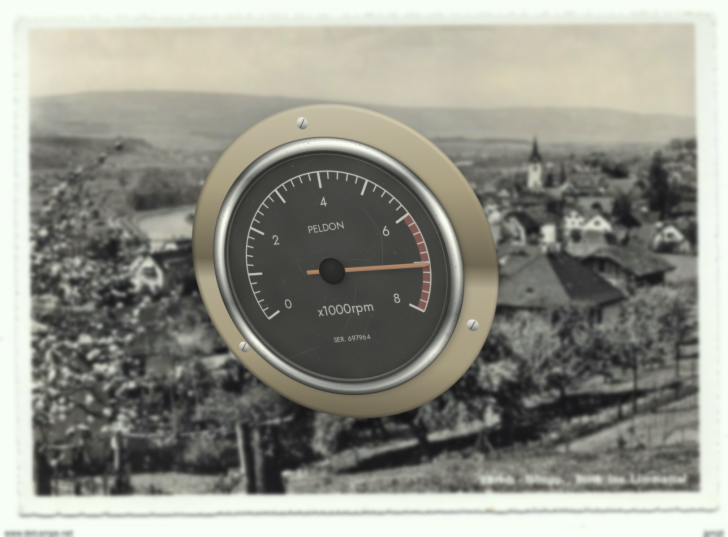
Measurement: 7000 rpm
